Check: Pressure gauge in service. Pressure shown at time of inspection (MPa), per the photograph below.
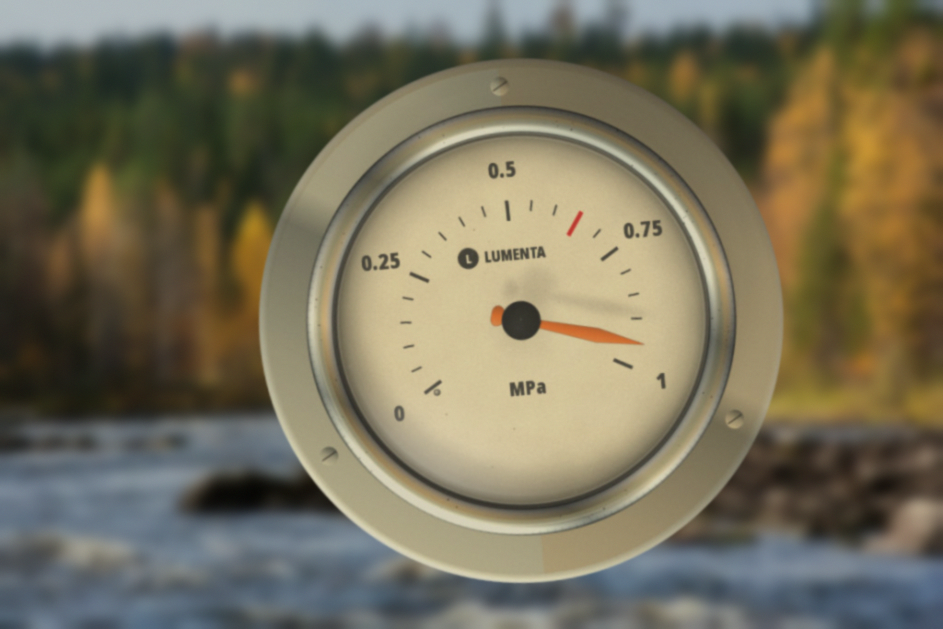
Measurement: 0.95 MPa
